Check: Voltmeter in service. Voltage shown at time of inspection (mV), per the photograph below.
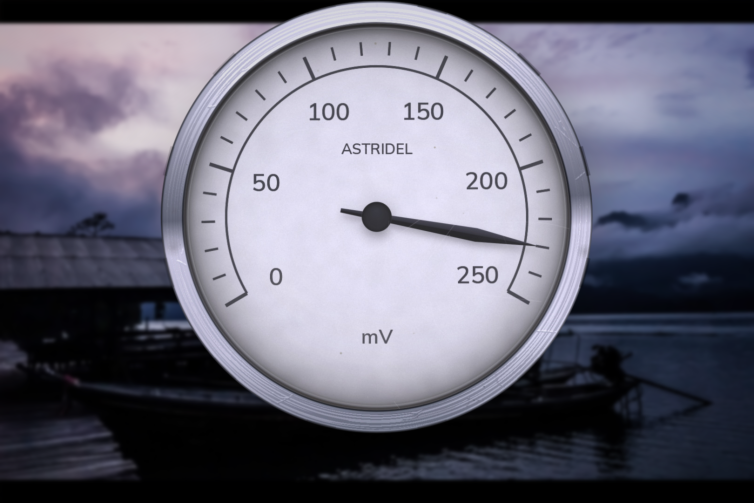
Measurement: 230 mV
